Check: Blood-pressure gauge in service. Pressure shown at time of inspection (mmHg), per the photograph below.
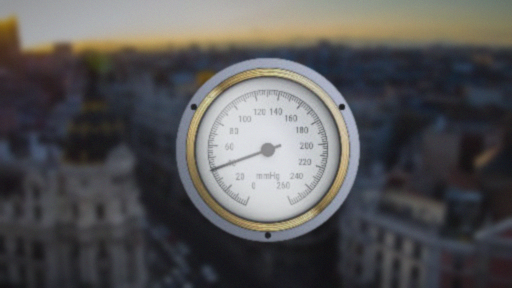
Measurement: 40 mmHg
